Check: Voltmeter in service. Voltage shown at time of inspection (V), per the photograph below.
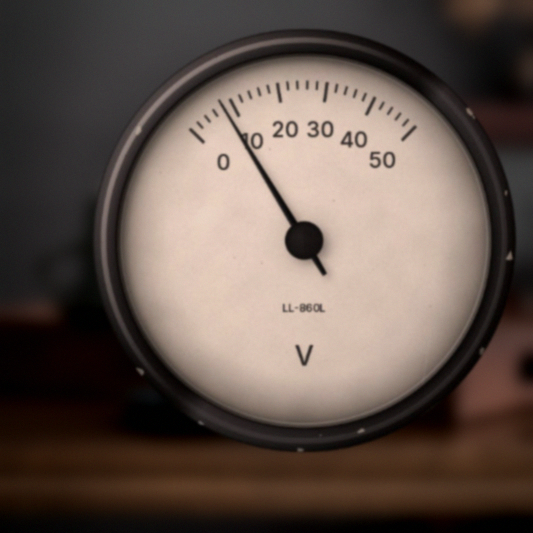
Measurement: 8 V
